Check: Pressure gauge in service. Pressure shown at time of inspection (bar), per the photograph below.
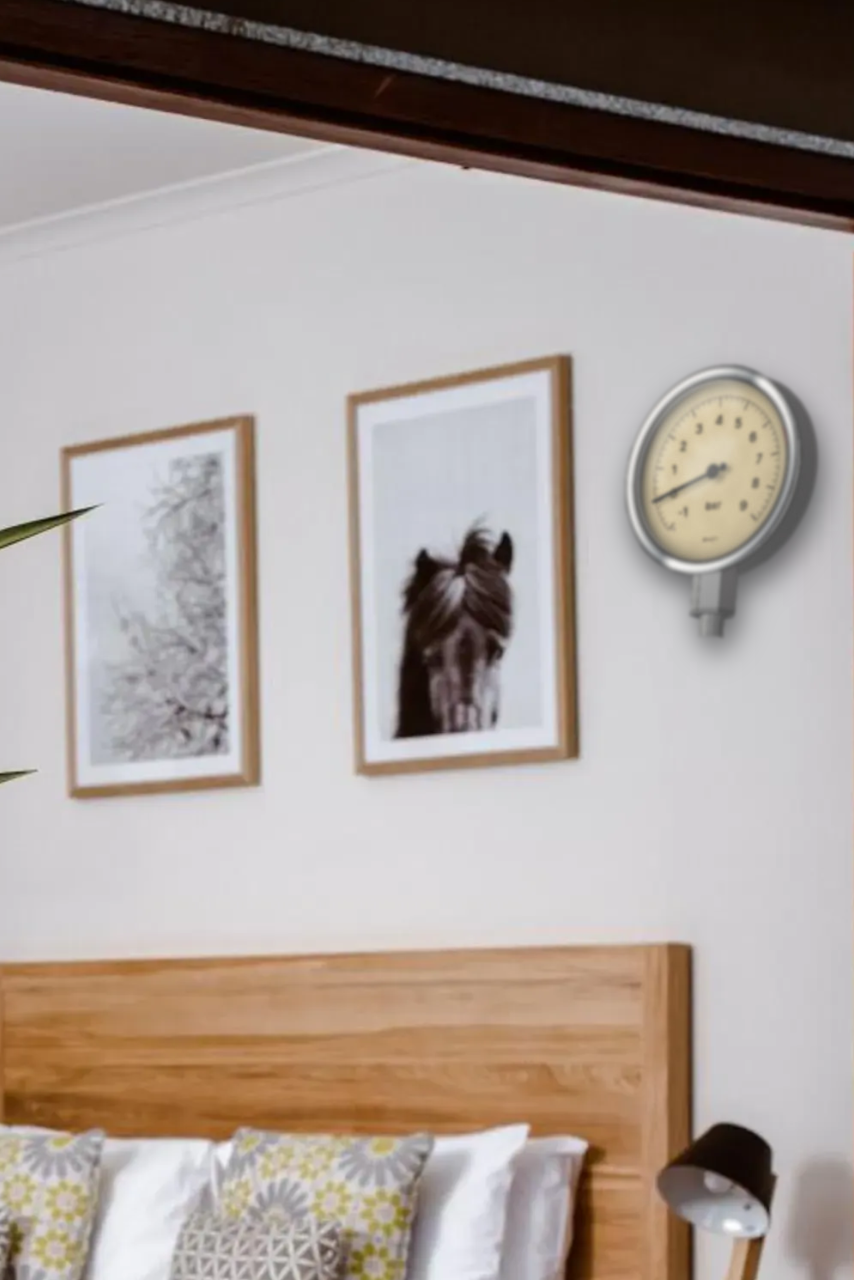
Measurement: 0 bar
